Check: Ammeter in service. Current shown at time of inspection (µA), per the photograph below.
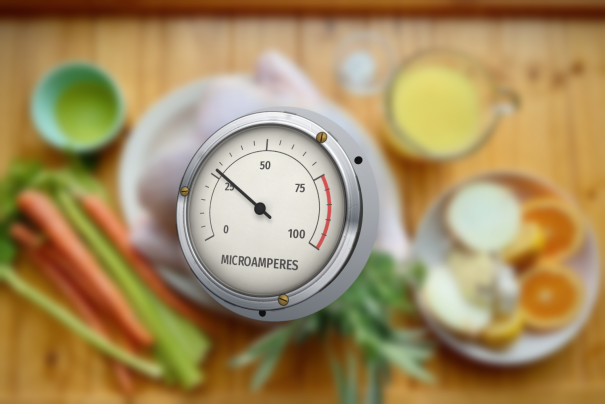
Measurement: 27.5 µA
